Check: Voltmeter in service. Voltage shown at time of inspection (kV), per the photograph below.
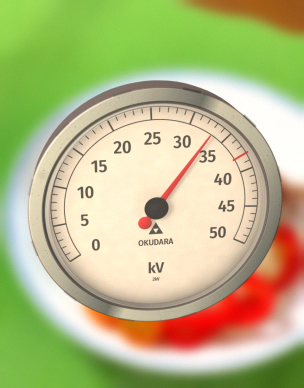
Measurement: 33 kV
